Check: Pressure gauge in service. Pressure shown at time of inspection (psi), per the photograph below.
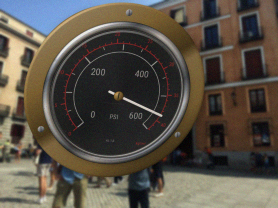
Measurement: 550 psi
